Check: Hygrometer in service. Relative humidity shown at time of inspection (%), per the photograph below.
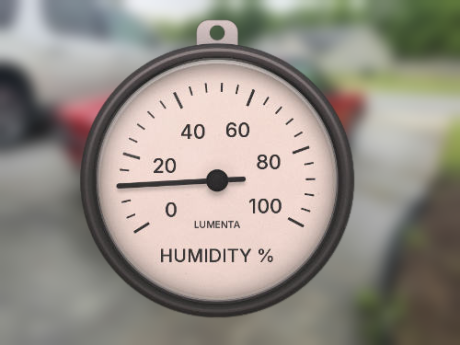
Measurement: 12 %
